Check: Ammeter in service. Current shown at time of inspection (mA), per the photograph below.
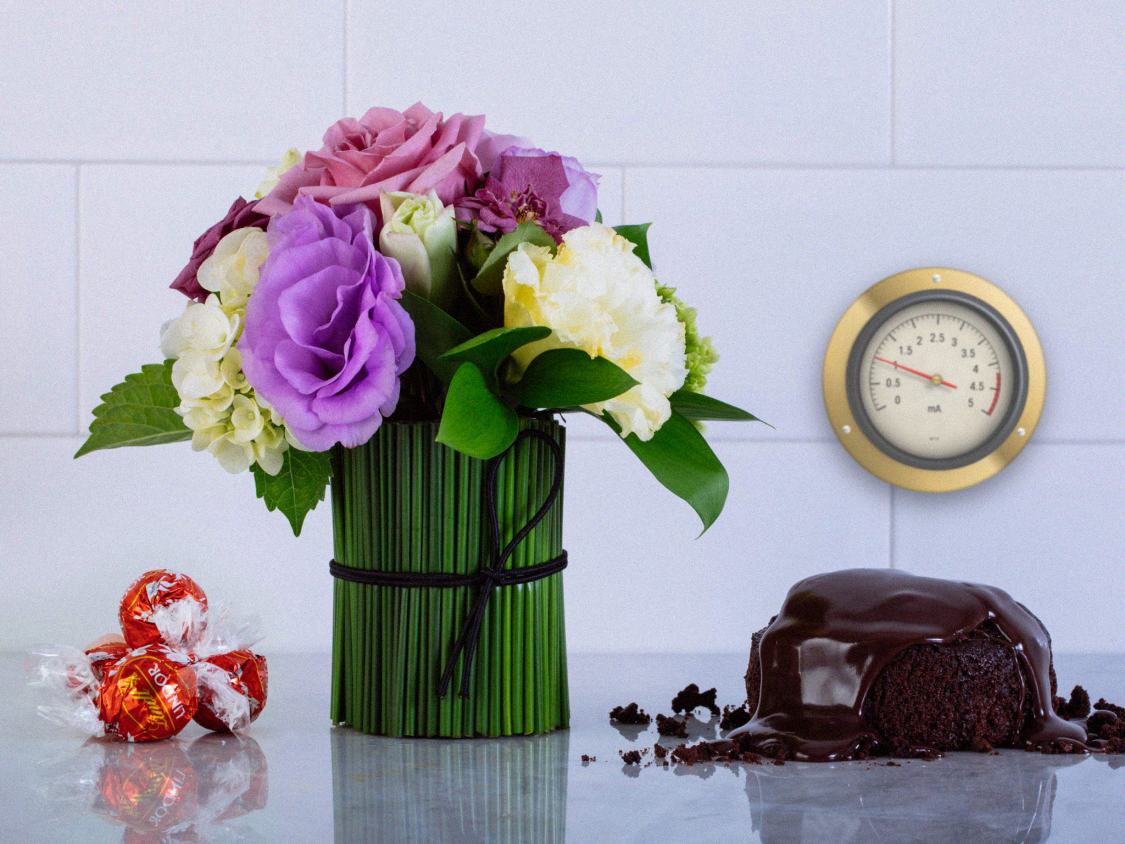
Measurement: 1 mA
